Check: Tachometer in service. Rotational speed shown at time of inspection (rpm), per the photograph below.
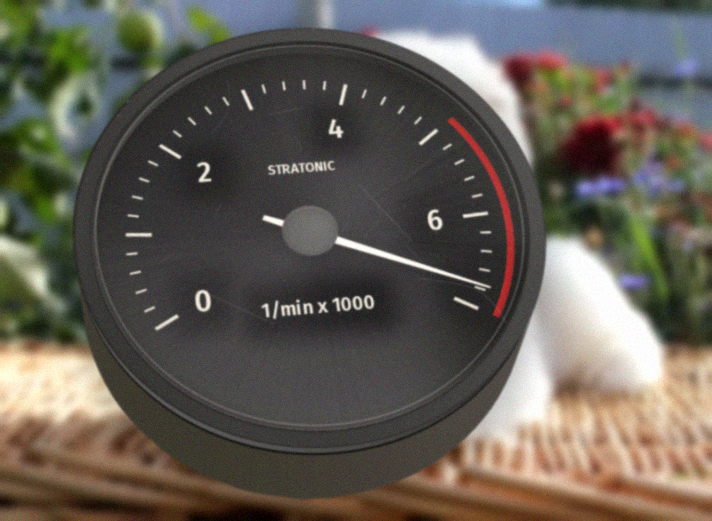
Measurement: 6800 rpm
